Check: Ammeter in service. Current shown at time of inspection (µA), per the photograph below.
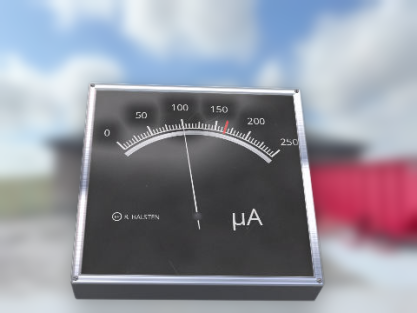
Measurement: 100 µA
